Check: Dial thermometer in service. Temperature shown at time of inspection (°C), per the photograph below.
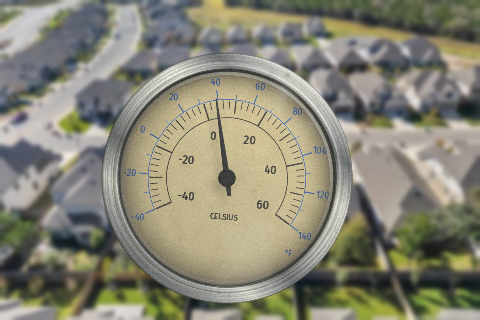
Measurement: 4 °C
